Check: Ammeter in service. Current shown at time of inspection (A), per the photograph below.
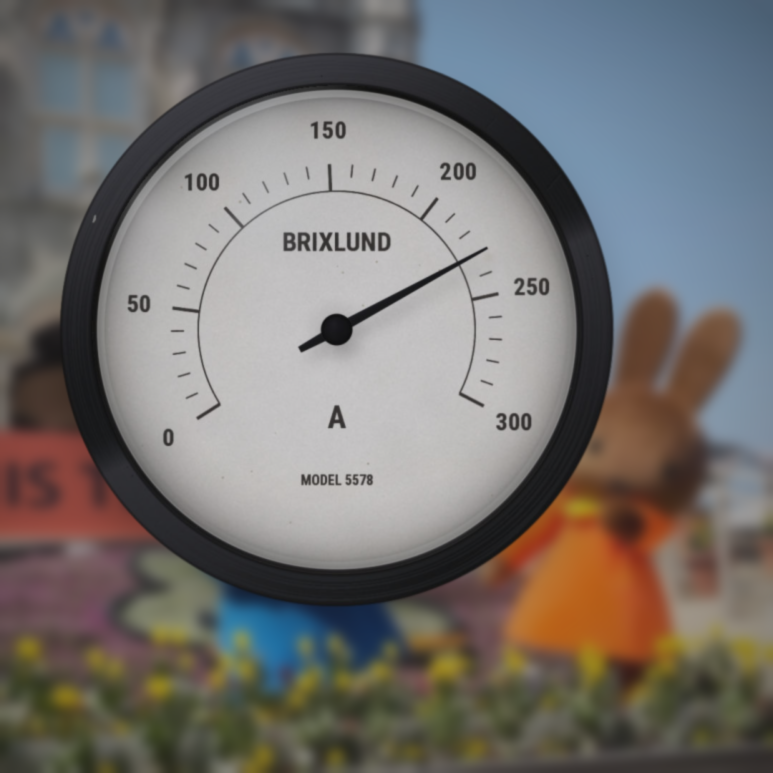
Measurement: 230 A
